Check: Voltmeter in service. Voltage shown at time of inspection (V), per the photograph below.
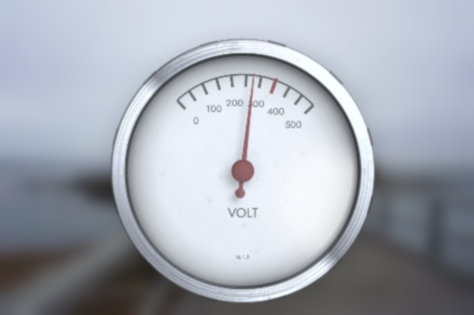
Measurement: 275 V
